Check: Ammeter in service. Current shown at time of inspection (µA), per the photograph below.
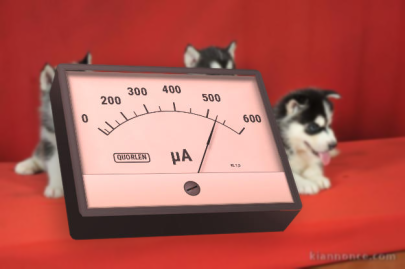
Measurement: 525 µA
